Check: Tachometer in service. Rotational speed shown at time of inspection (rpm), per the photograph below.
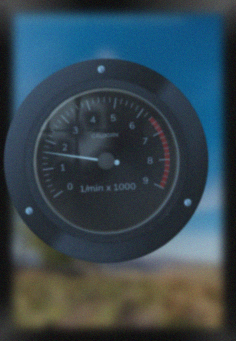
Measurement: 1600 rpm
